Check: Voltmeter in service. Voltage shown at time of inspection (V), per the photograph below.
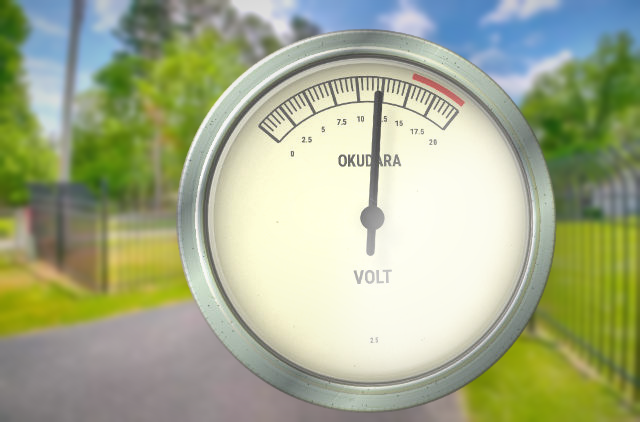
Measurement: 12 V
